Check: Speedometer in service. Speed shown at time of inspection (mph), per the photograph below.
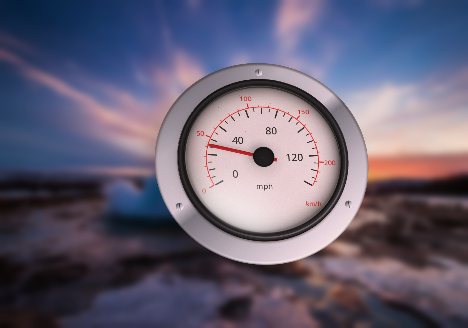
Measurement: 25 mph
